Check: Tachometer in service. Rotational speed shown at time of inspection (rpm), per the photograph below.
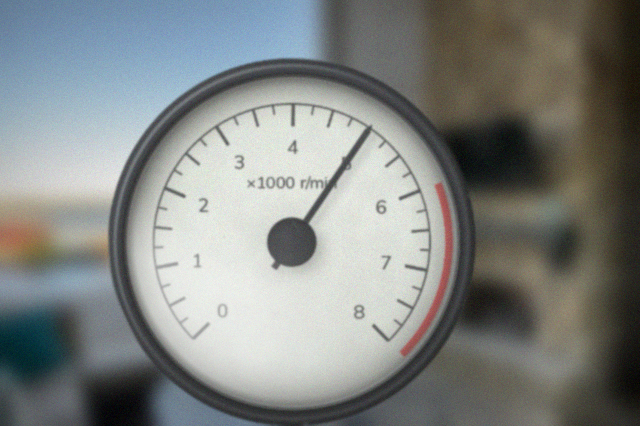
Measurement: 5000 rpm
